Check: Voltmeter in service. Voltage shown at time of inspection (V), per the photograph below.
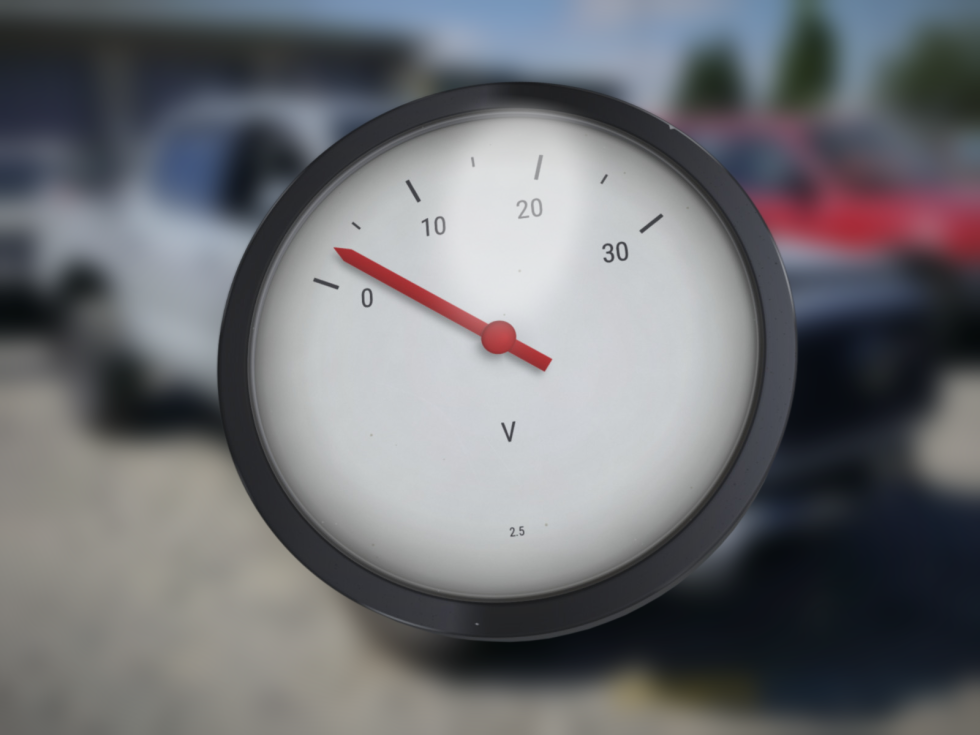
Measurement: 2.5 V
